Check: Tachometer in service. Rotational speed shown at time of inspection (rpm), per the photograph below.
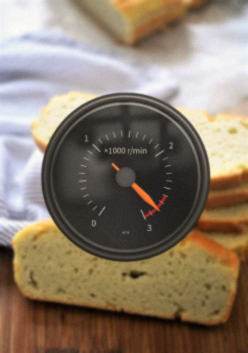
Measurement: 2800 rpm
